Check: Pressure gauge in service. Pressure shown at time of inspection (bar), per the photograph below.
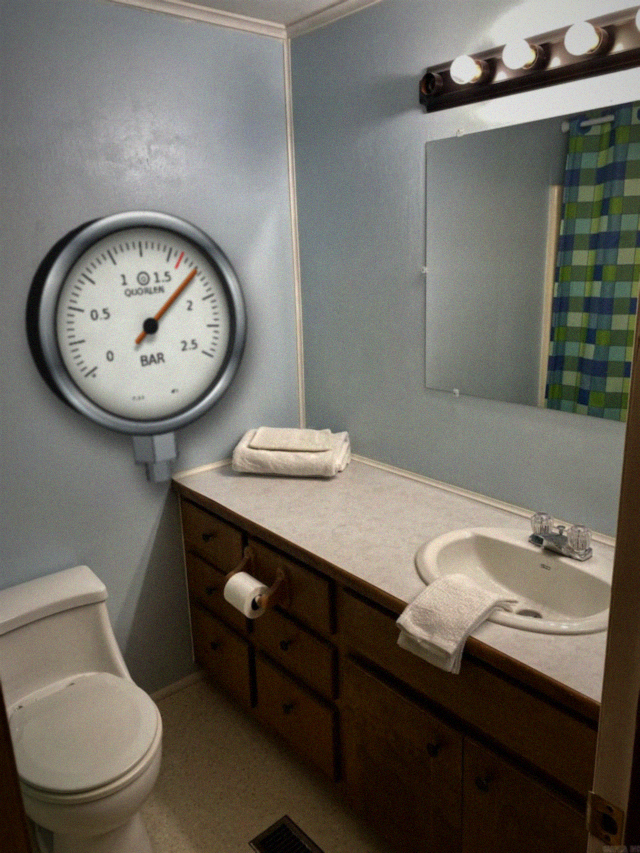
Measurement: 1.75 bar
